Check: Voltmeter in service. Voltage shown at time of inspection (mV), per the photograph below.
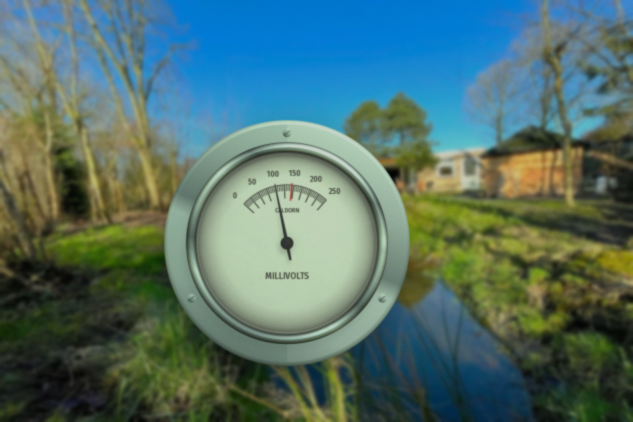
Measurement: 100 mV
